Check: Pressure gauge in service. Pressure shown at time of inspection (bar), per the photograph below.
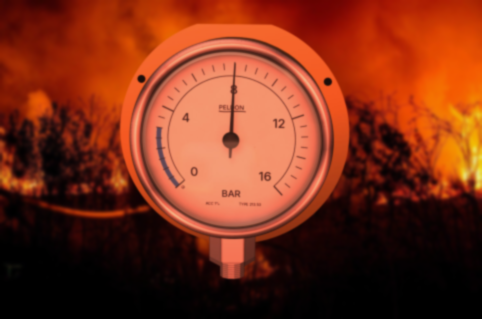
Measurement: 8 bar
